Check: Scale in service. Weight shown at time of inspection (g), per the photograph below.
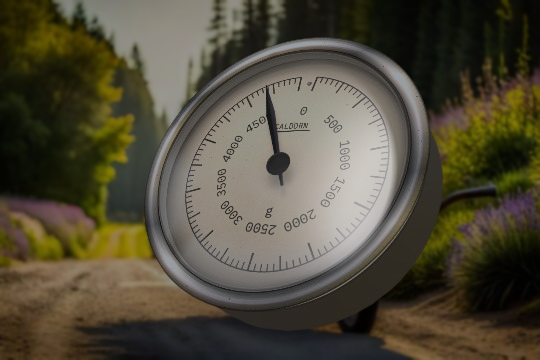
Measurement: 4700 g
